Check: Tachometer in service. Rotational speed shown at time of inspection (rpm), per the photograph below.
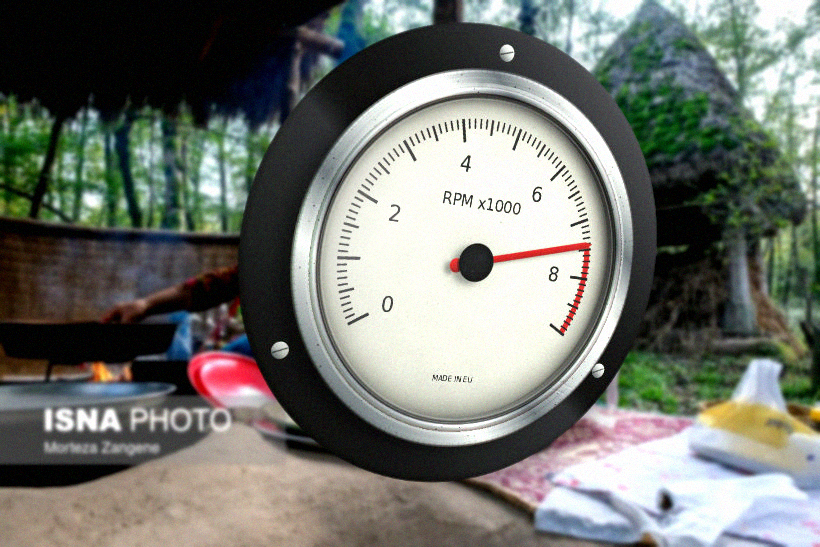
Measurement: 7400 rpm
